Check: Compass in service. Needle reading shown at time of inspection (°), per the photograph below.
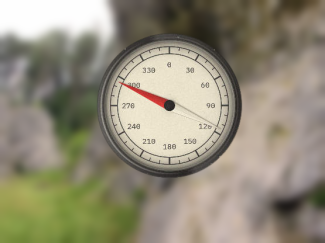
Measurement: 295 °
